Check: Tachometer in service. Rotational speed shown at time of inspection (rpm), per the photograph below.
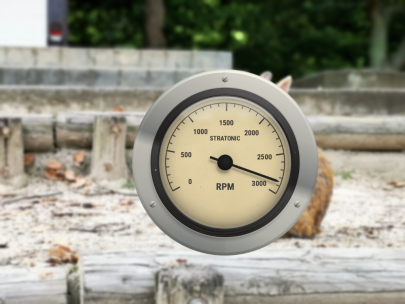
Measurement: 2850 rpm
